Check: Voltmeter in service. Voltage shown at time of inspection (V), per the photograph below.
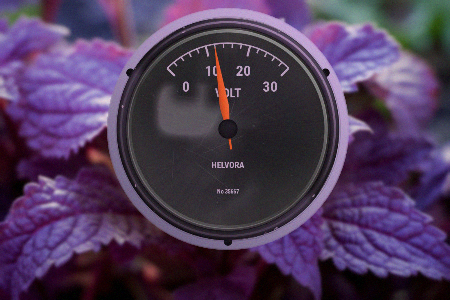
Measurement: 12 V
